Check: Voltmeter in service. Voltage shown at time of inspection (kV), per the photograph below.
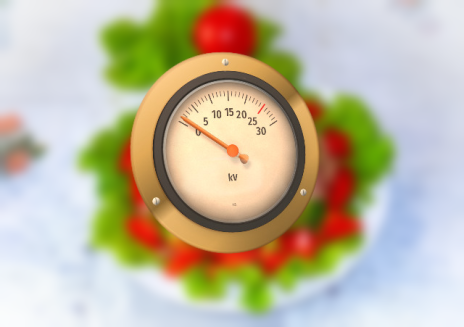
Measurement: 1 kV
